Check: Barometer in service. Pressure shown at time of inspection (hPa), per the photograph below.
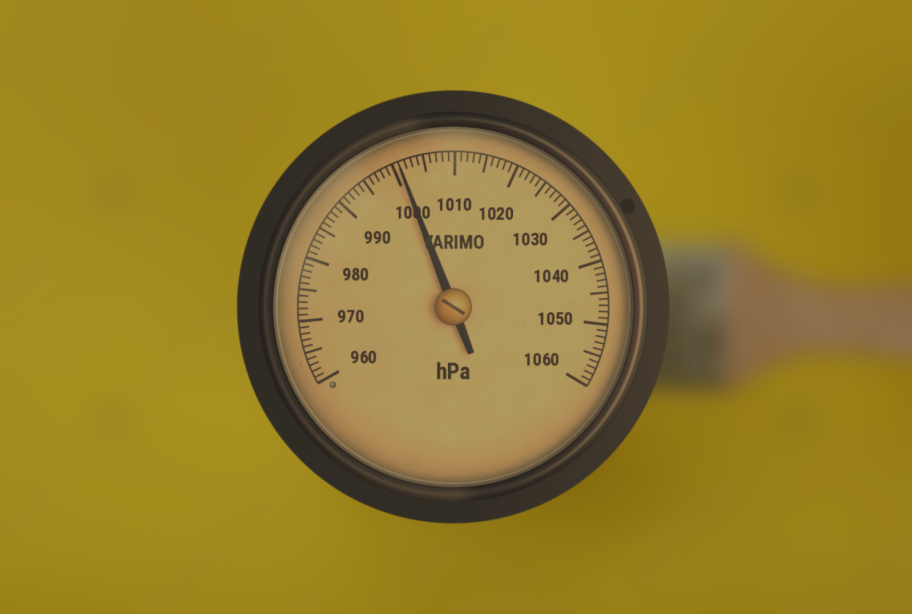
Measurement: 1001 hPa
